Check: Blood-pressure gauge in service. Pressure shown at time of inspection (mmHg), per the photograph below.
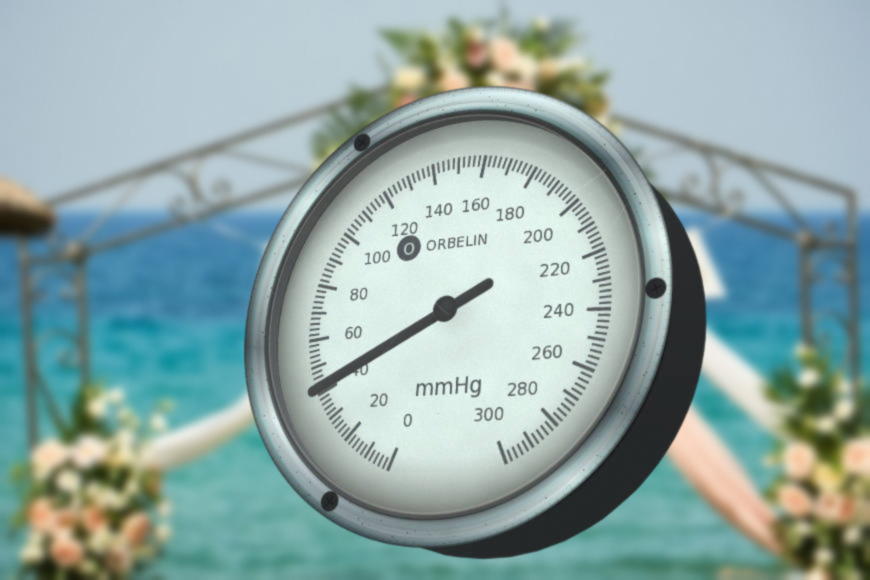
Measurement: 40 mmHg
